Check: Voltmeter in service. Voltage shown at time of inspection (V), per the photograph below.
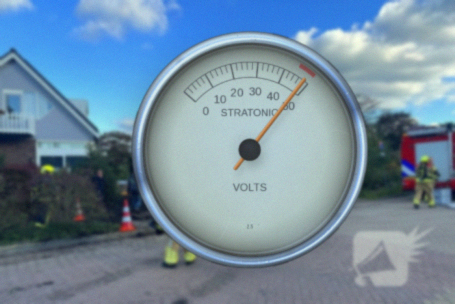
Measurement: 48 V
